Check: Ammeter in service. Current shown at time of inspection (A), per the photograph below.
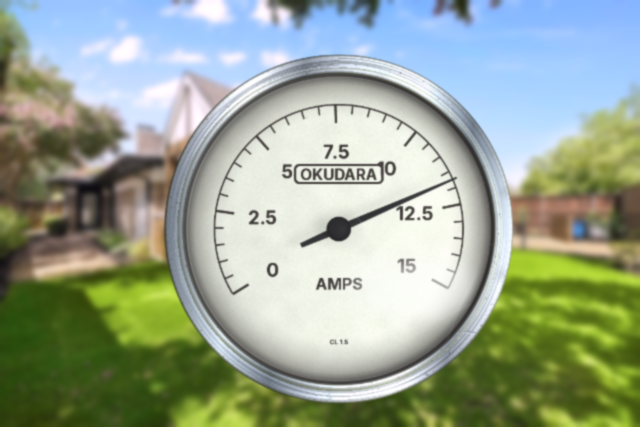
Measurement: 11.75 A
